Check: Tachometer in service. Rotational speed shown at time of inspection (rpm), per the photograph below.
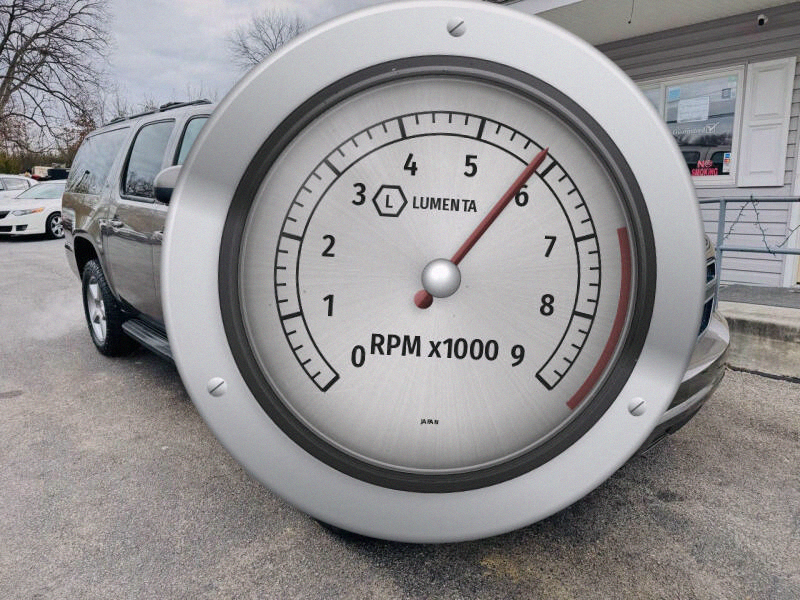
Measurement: 5800 rpm
